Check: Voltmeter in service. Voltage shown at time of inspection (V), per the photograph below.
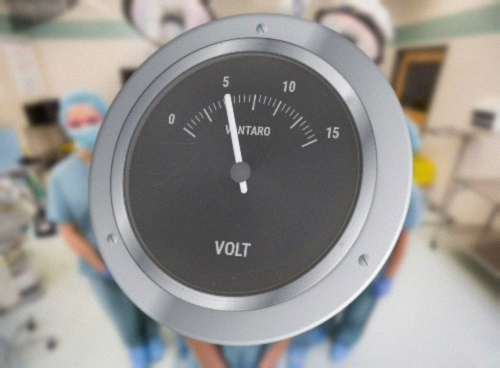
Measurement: 5 V
